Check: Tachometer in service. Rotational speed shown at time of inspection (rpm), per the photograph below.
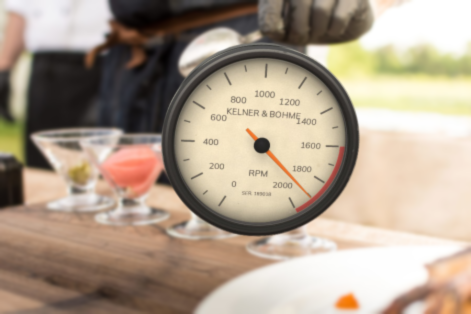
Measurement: 1900 rpm
